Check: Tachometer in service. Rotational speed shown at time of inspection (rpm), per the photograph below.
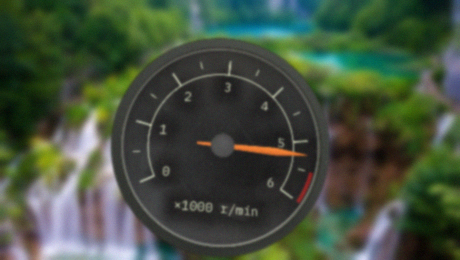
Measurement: 5250 rpm
